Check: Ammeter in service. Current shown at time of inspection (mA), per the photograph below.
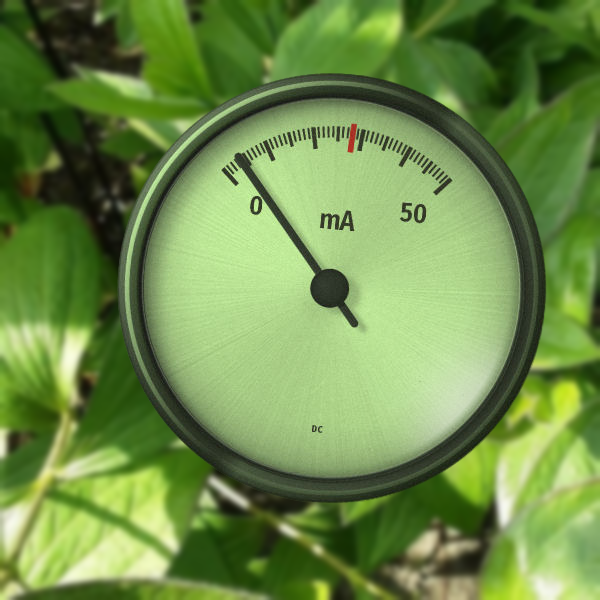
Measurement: 4 mA
